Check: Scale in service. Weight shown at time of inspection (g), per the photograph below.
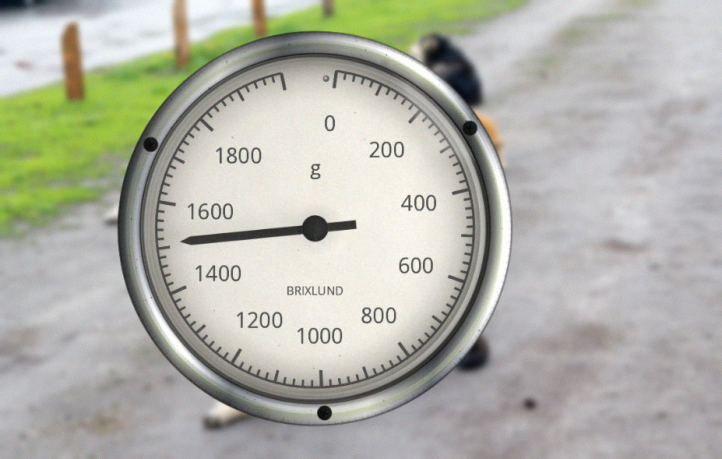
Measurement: 1510 g
